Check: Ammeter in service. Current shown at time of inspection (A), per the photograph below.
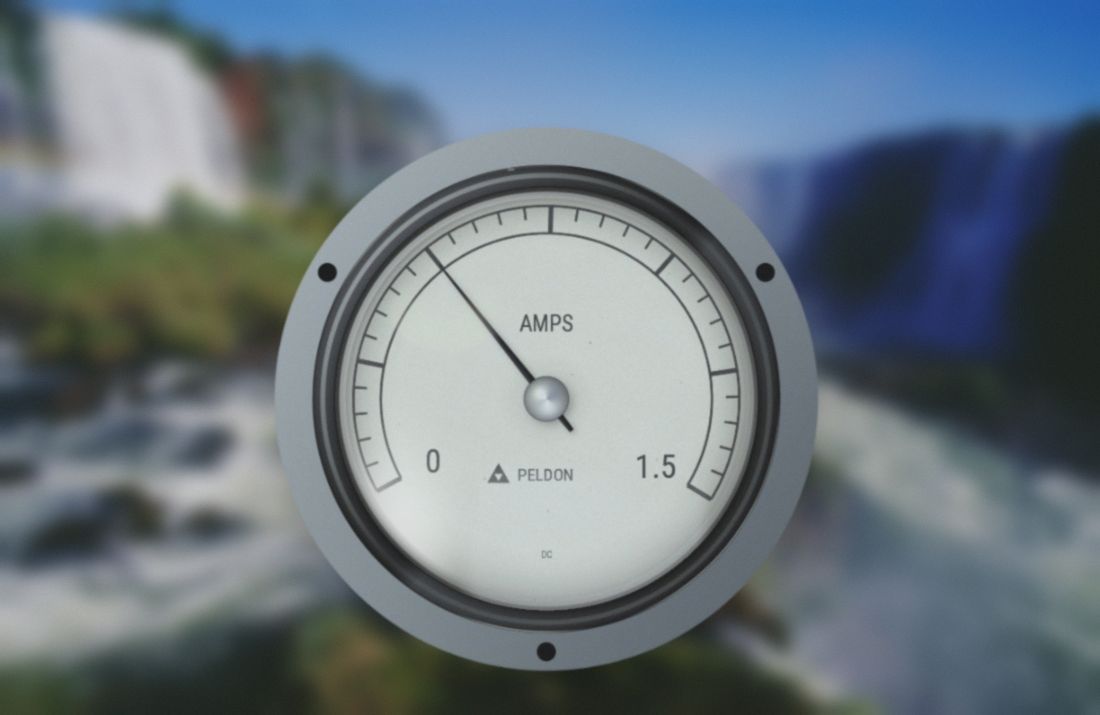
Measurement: 0.5 A
